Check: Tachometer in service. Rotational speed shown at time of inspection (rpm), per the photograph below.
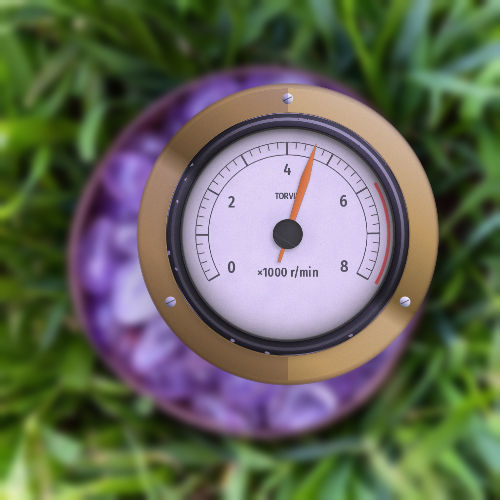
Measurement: 4600 rpm
